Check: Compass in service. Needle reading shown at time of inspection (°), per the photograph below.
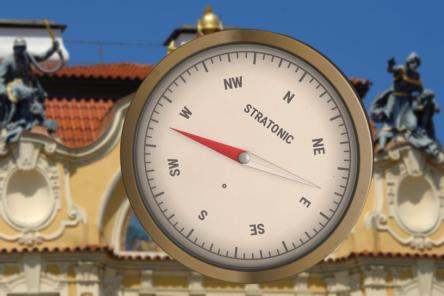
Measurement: 255 °
